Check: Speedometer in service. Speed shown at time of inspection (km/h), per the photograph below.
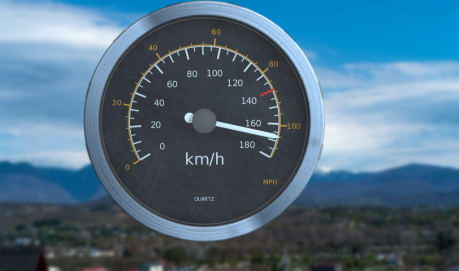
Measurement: 167.5 km/h
